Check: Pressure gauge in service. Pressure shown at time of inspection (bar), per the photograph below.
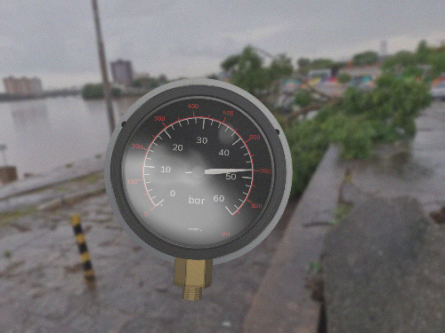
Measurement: 48 bar
